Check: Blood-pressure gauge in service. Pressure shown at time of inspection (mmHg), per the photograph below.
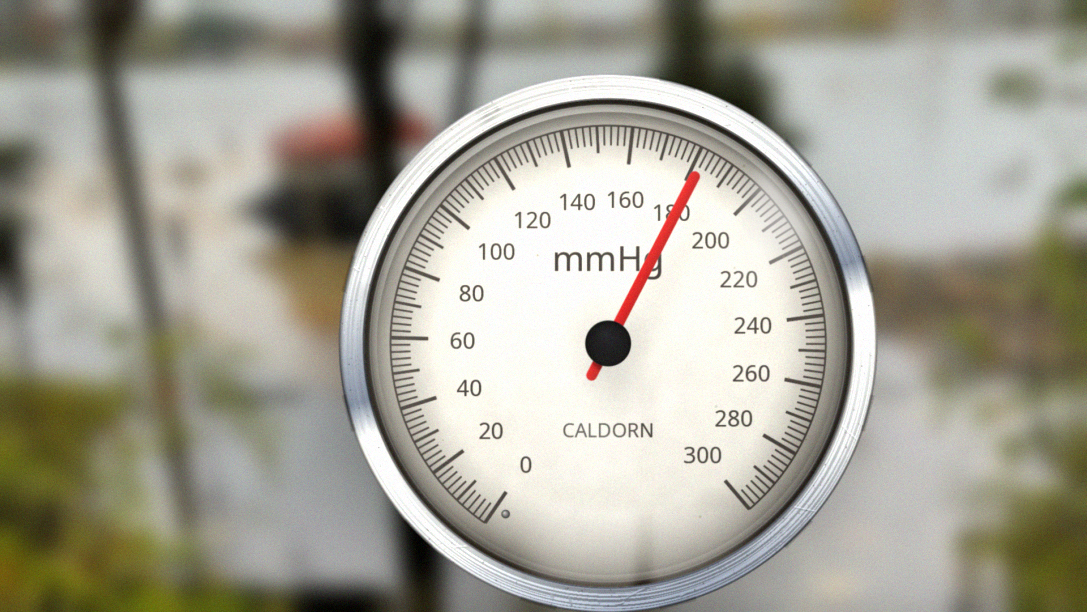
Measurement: 182 mmHg
